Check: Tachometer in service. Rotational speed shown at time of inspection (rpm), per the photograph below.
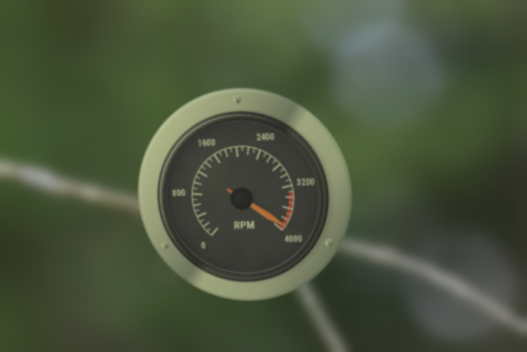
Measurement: 3900 rpm
